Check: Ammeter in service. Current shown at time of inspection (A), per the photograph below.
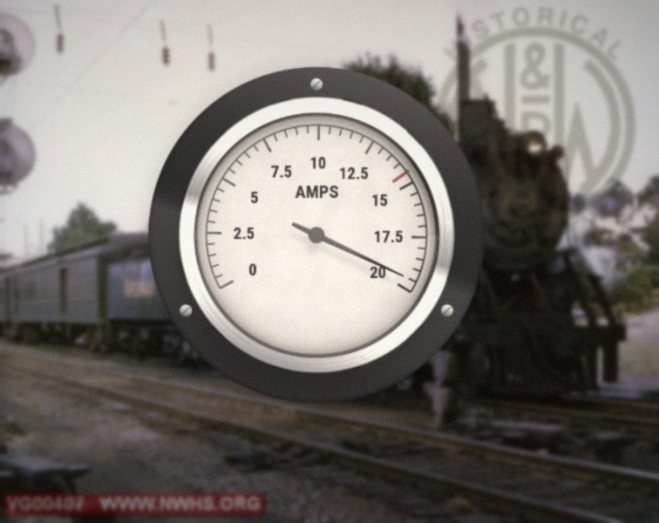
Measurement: 19.5 A
